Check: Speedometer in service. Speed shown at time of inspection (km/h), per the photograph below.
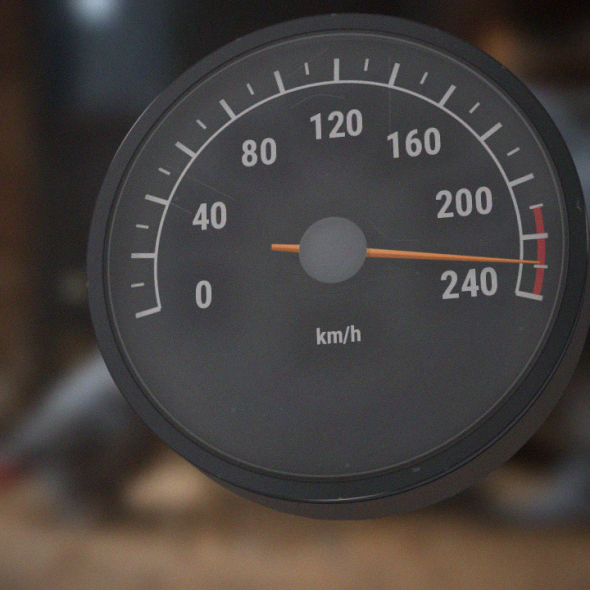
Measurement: 230 km/h
